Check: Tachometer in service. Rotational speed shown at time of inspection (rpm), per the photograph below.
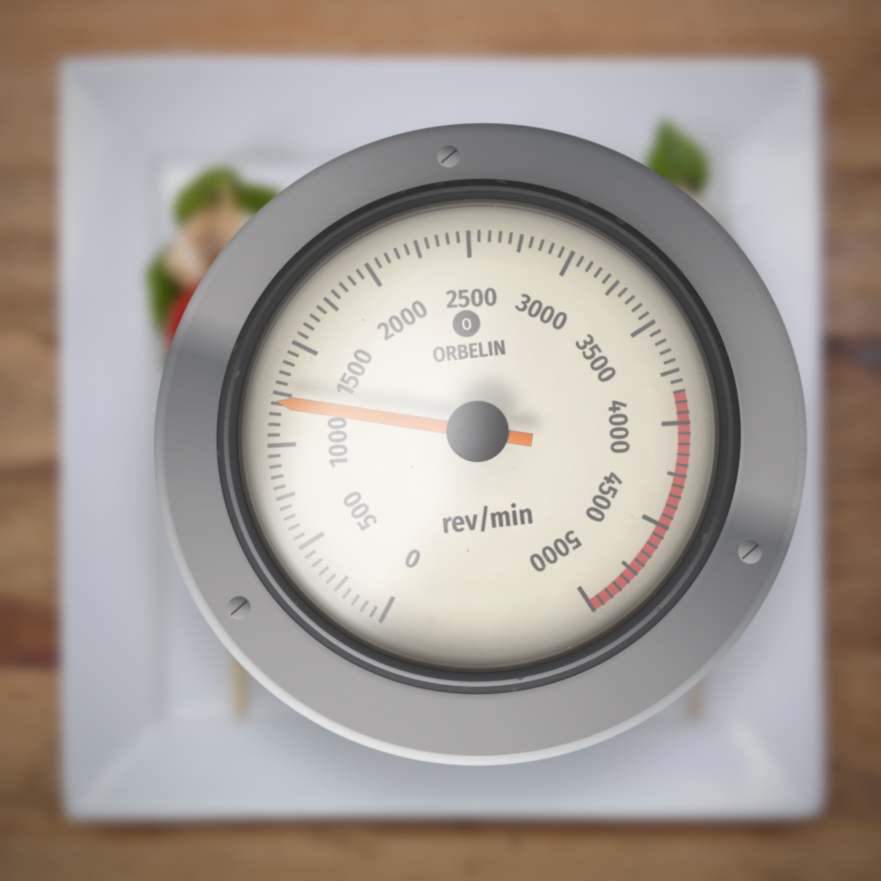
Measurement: 1200 rpm
